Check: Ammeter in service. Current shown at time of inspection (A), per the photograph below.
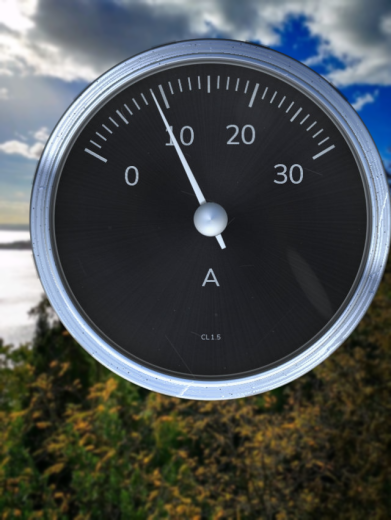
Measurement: 9 A
